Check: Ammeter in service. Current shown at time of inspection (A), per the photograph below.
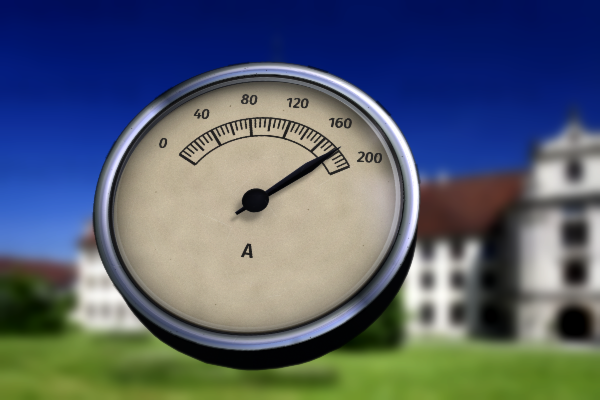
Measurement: 180 A
